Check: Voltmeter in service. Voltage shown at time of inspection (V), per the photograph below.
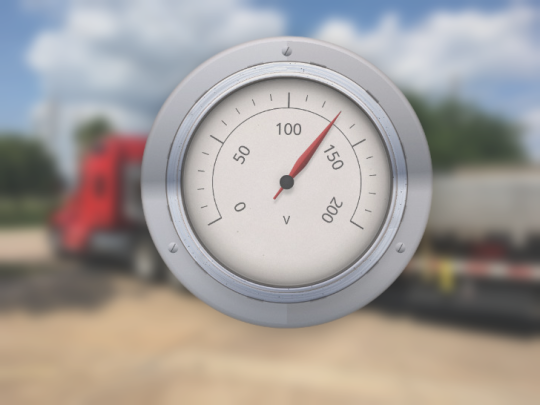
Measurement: 130 V
